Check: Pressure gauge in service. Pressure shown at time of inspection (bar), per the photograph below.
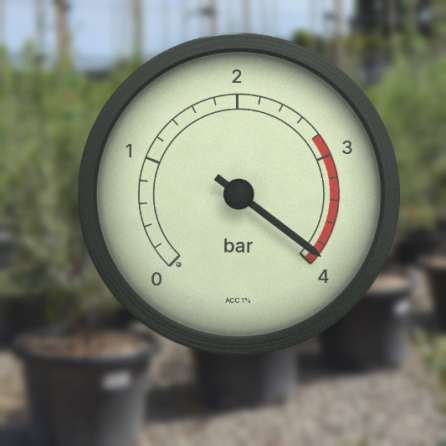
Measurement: 3.9 bar
